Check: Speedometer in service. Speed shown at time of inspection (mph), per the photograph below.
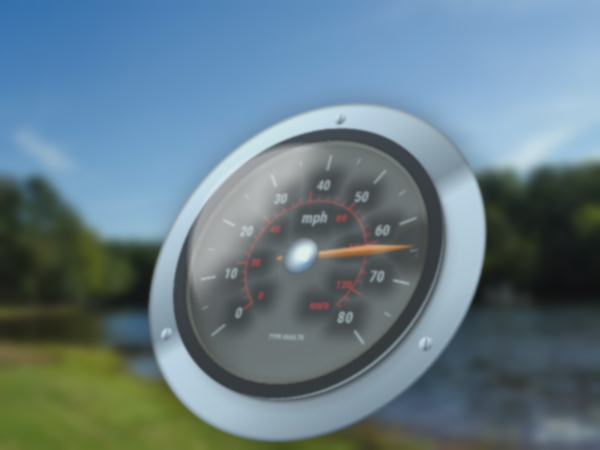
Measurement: 65 mph
